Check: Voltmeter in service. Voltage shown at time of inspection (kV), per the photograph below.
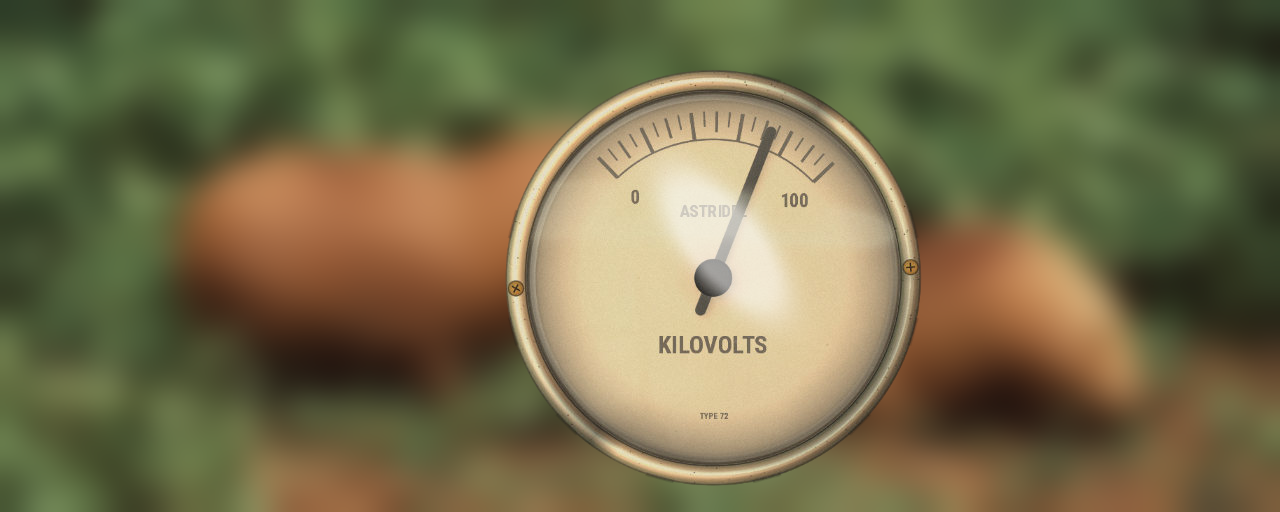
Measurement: 72.5 kV
